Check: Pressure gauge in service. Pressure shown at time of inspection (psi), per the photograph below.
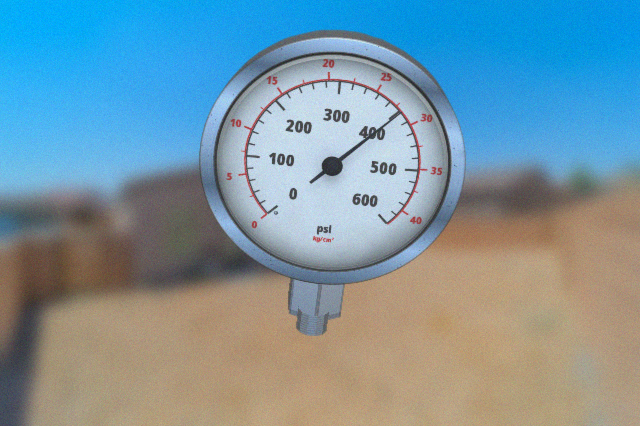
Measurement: 400 psi
